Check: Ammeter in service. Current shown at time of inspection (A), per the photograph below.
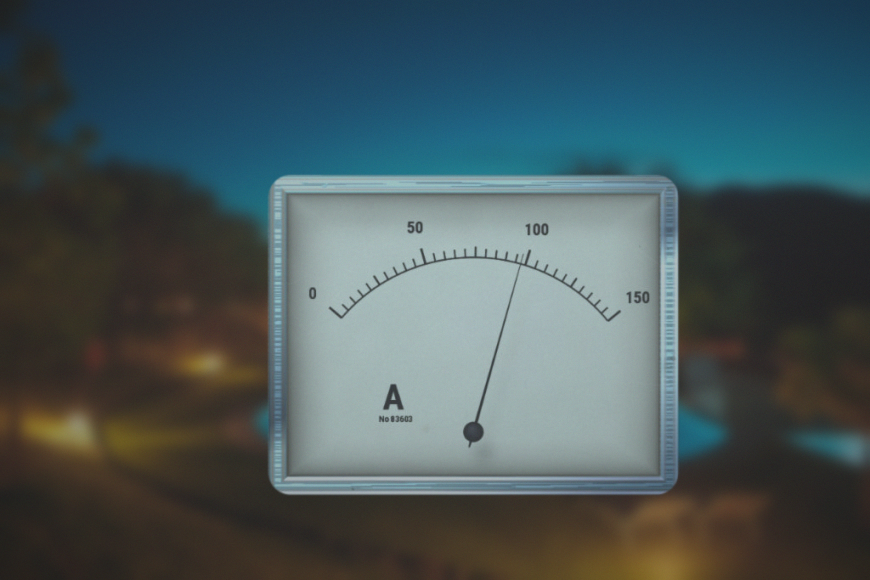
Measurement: 97.5 A
